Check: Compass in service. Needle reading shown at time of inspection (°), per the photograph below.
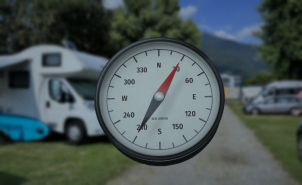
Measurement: 30 °
